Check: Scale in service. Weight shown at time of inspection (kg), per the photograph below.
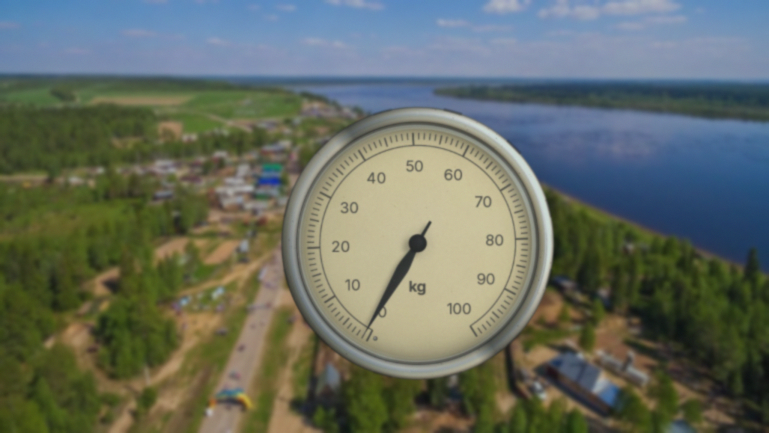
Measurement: 1 kg
